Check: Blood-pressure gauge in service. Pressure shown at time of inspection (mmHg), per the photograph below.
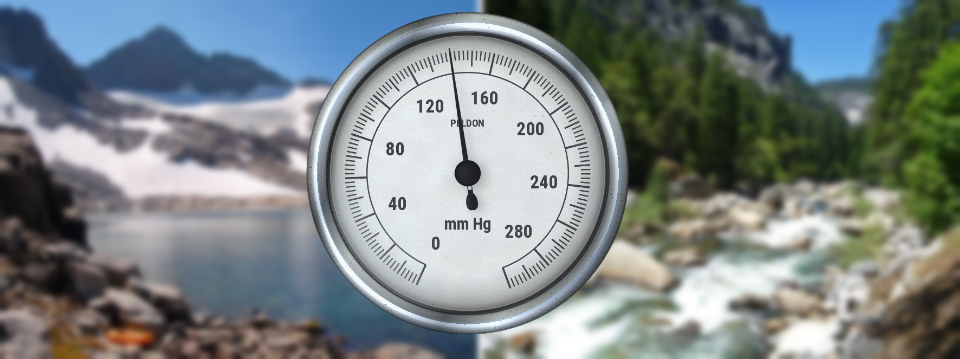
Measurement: 140 mmHg
